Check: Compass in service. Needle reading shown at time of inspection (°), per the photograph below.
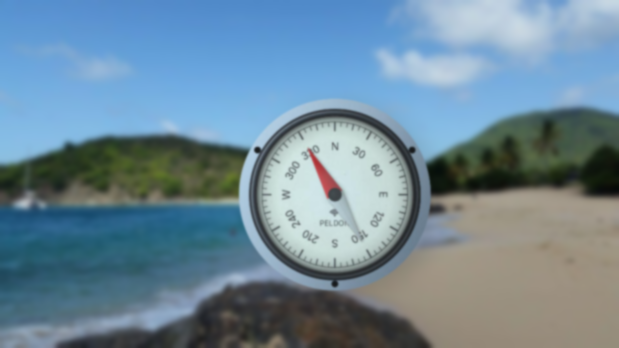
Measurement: 330 °
